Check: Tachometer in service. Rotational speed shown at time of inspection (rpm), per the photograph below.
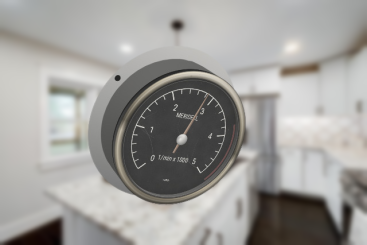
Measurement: 2800 rpm
